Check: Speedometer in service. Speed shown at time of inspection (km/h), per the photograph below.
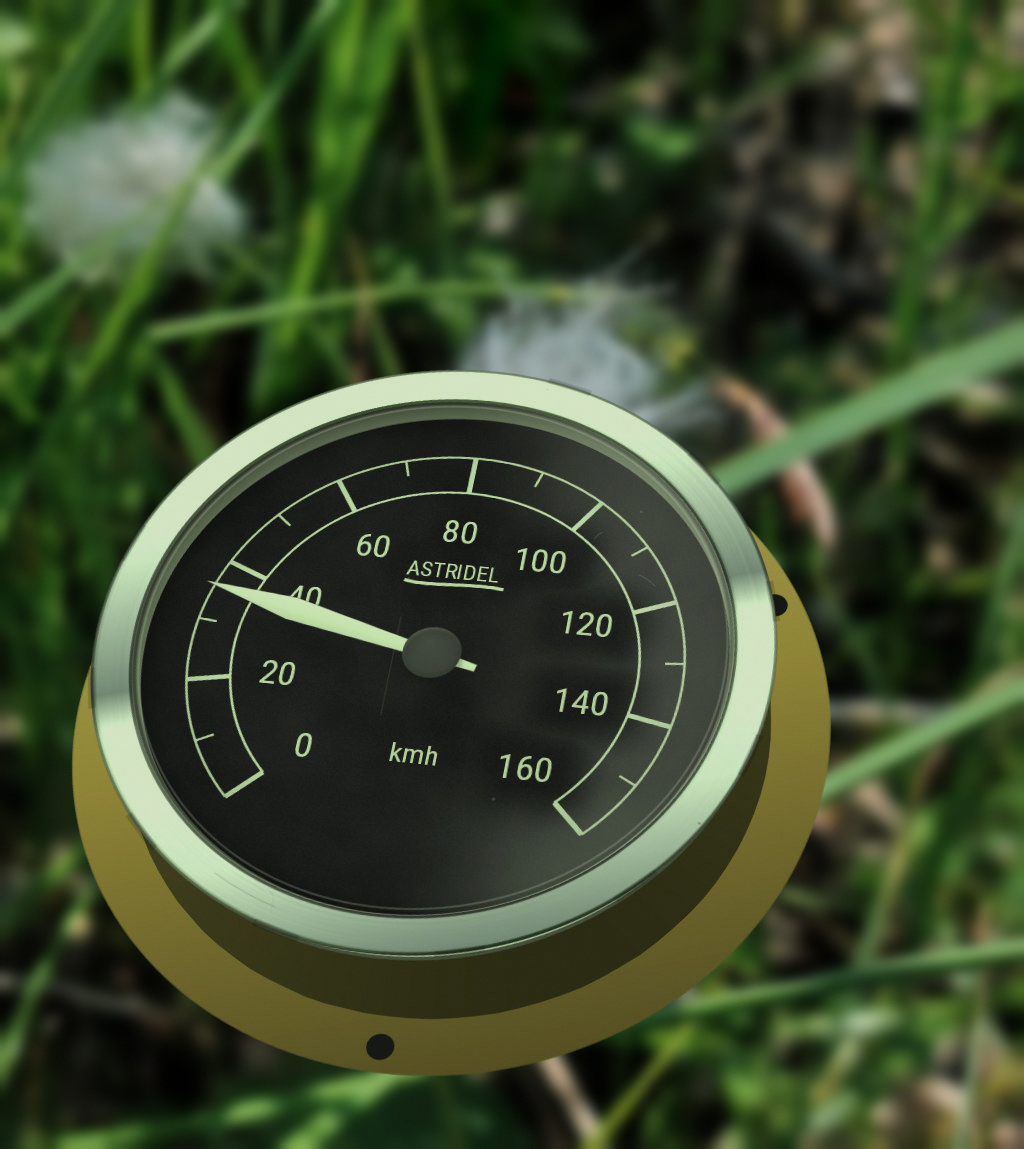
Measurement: 35 km/h
